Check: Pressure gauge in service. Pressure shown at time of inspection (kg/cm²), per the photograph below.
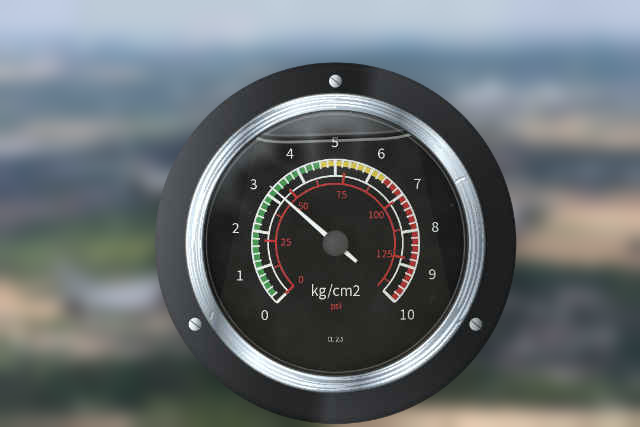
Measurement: 3.2 kg/cm²
